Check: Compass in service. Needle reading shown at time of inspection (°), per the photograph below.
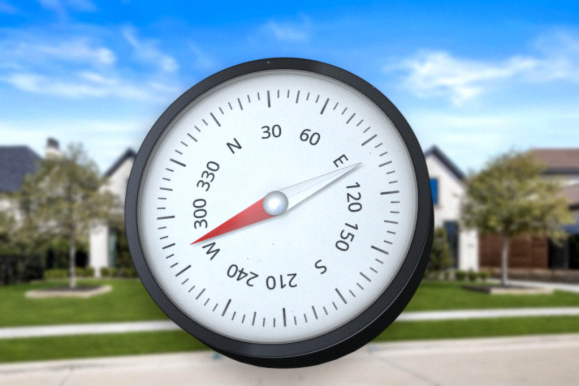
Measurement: 280 °
